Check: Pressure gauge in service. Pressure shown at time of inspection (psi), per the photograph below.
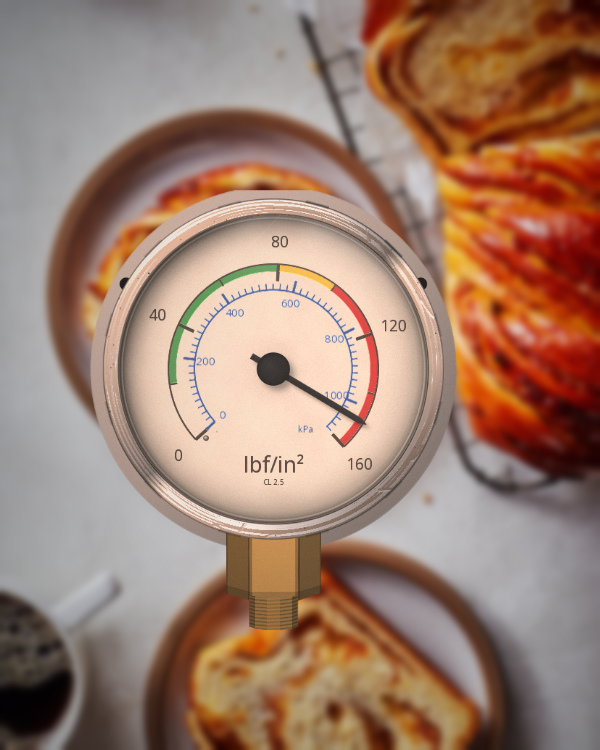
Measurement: 150 psi
